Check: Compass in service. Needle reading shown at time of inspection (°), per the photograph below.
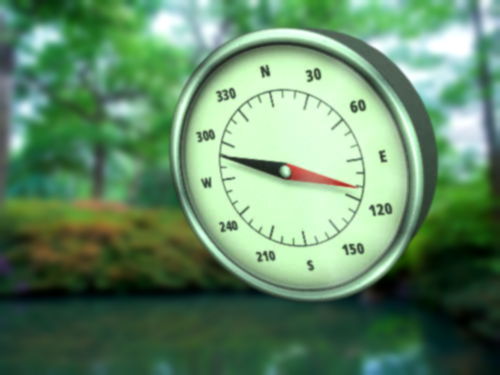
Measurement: 110 °
